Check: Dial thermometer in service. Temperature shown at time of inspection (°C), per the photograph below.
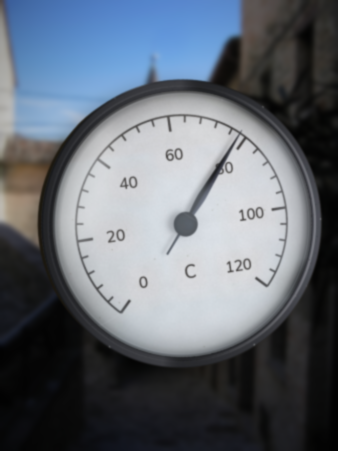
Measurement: 78 °C
